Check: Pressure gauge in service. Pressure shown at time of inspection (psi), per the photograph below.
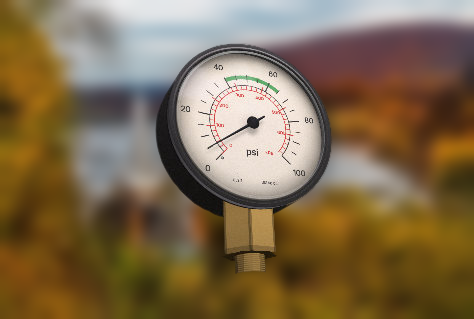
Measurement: 5 psi
